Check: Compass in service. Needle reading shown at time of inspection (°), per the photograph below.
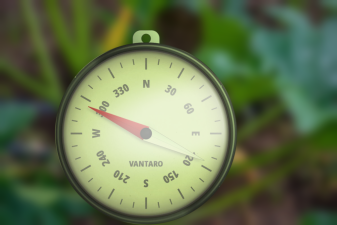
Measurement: 295 °
